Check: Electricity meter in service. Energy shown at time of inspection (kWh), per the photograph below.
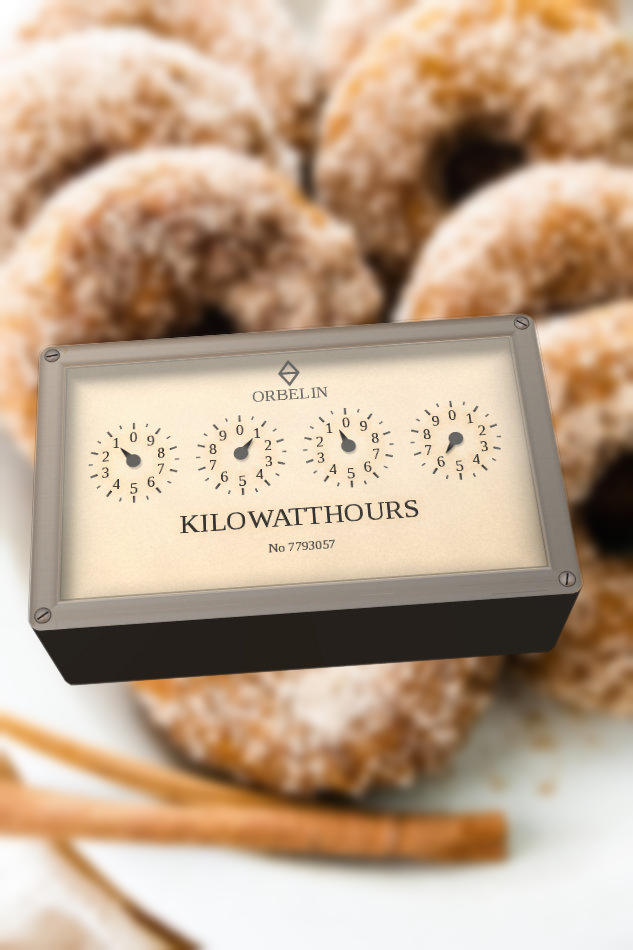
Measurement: 1106 kWh
